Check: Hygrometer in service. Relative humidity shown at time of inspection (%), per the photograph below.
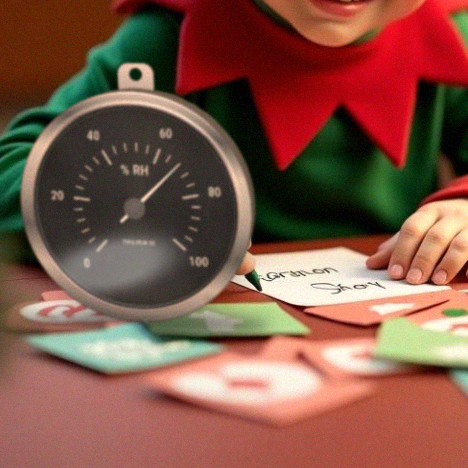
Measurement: 68 %
